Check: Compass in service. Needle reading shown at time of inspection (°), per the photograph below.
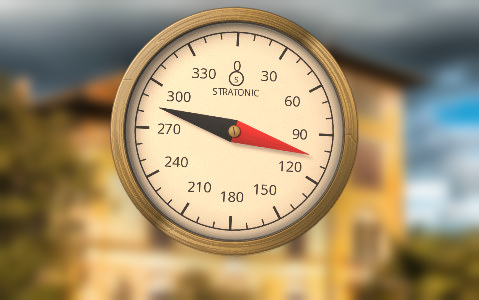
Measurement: 105 °
